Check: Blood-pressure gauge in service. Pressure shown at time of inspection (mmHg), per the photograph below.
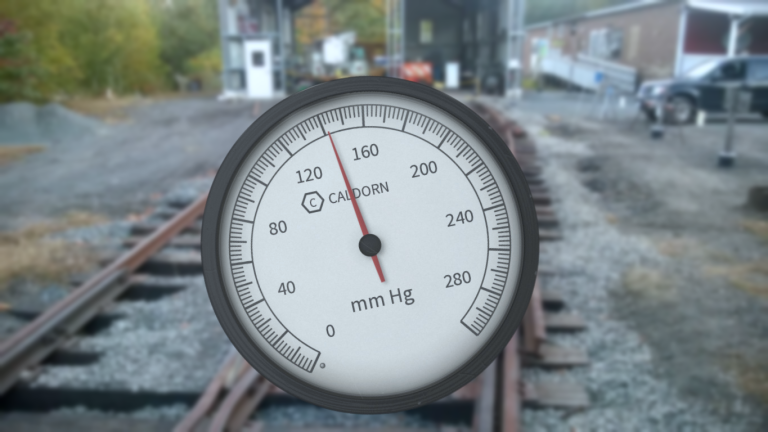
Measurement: 142 mmHg
